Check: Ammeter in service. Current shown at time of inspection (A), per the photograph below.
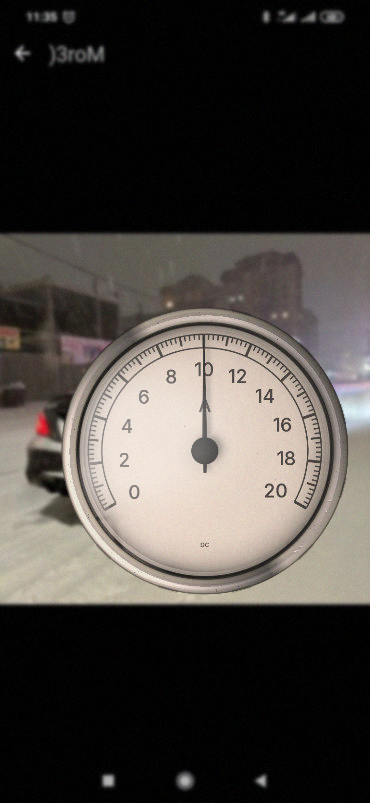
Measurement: 10 A
